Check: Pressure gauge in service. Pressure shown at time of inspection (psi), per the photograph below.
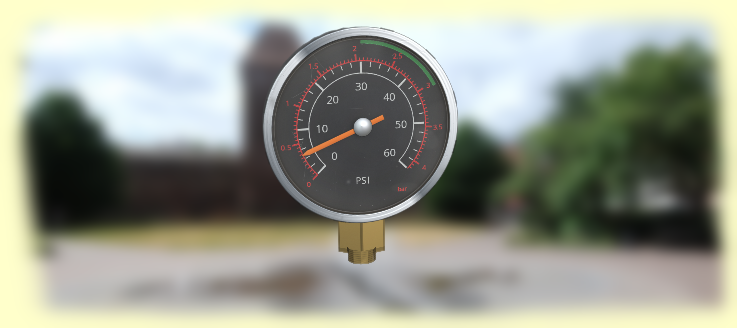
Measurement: 5 psi
